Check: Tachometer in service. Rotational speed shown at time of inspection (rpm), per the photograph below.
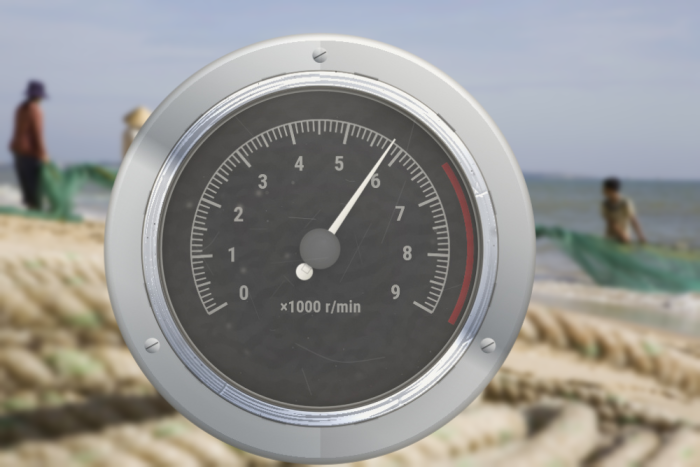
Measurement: 5800 rpm
